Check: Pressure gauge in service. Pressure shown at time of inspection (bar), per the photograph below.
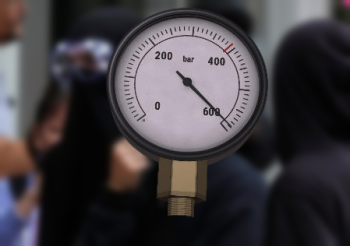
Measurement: 590 bar
